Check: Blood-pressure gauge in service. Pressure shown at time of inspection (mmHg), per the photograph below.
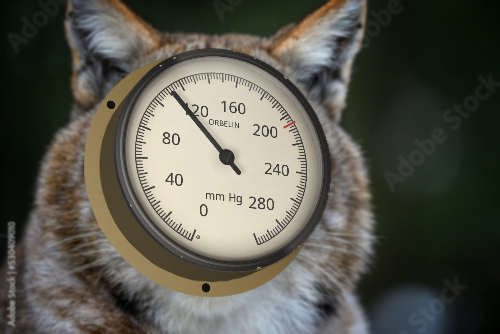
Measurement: 110 mmHg
